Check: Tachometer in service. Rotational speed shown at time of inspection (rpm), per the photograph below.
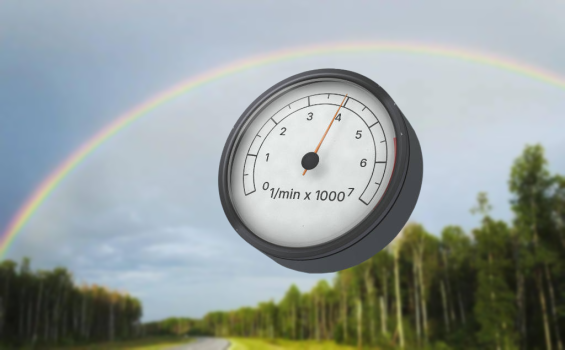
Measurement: 4000 rpm
